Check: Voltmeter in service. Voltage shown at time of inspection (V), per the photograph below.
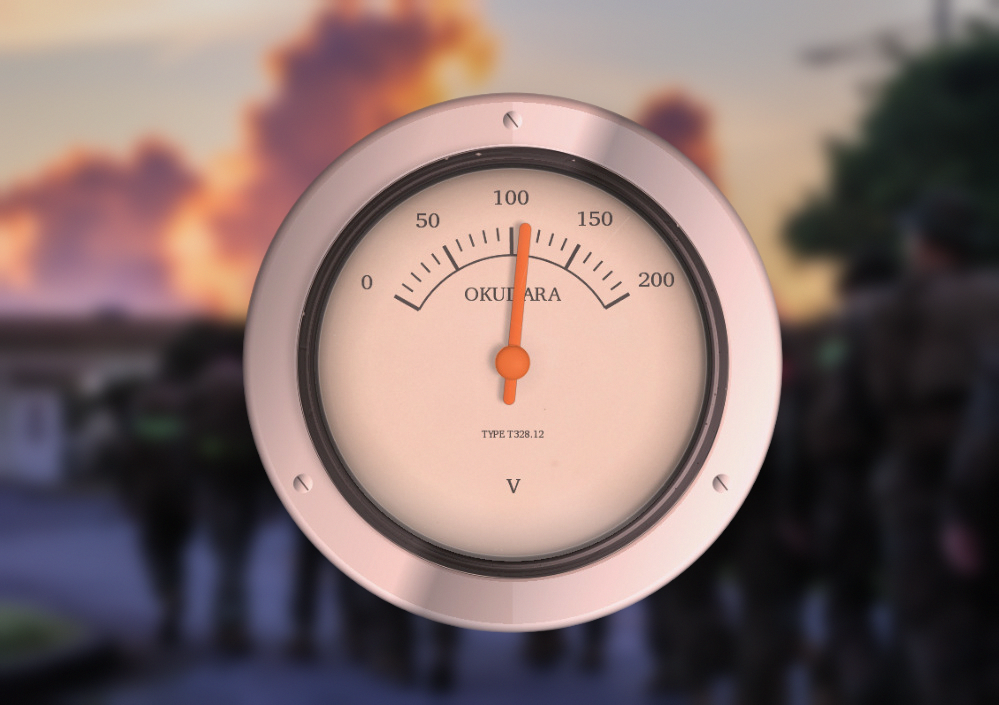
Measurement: 110 V
